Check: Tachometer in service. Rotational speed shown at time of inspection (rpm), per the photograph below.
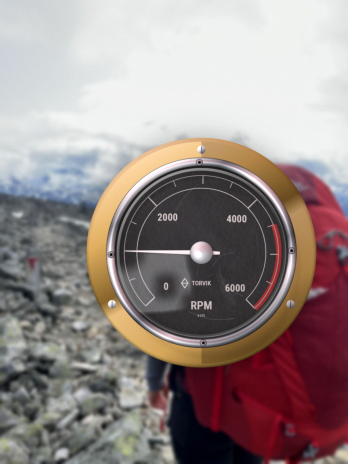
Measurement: 1000 rpm
